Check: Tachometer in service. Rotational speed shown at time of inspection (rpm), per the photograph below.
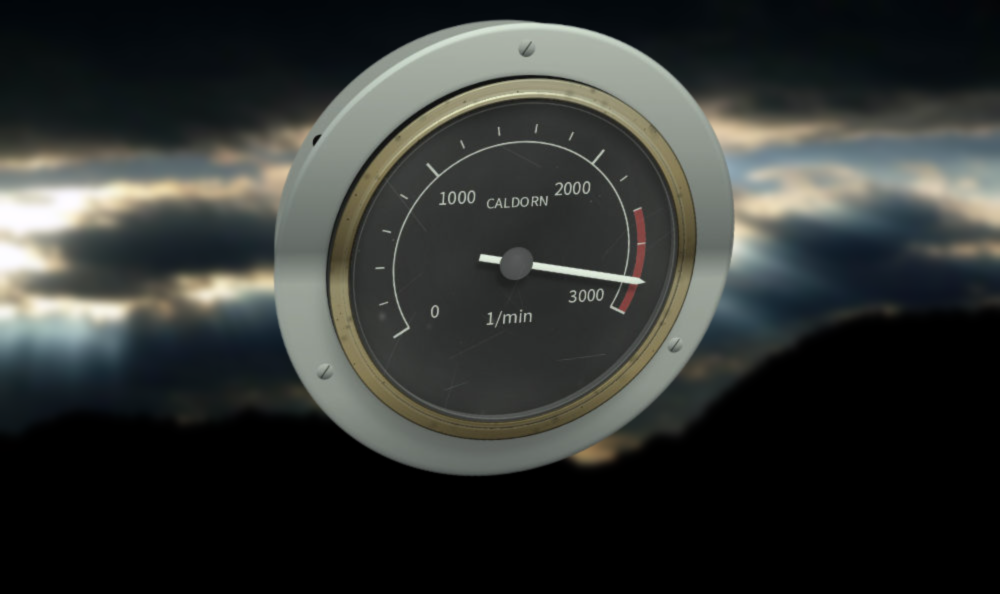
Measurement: 2800 rpm
